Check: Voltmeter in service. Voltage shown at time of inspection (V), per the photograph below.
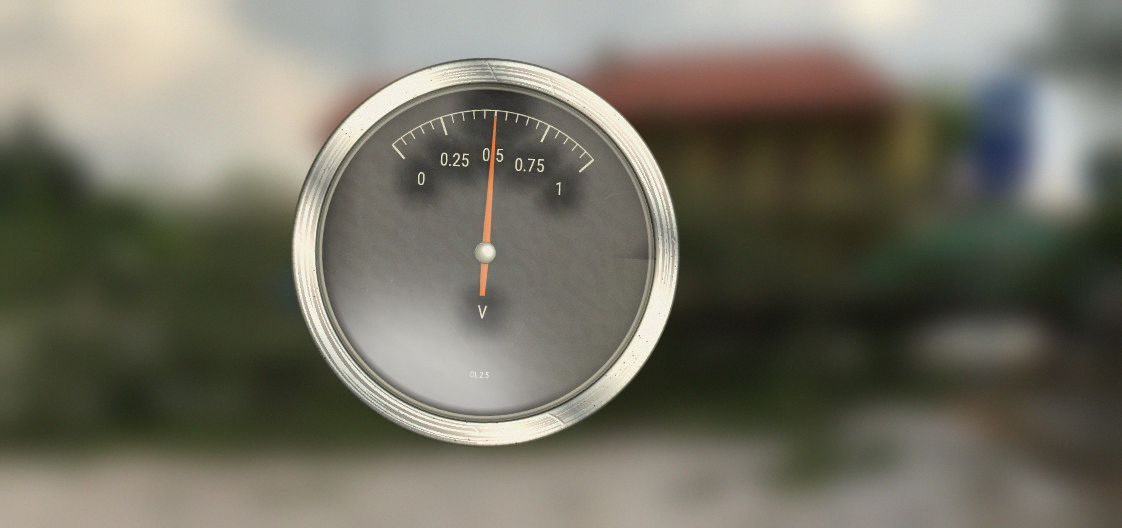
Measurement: 0.5 V
